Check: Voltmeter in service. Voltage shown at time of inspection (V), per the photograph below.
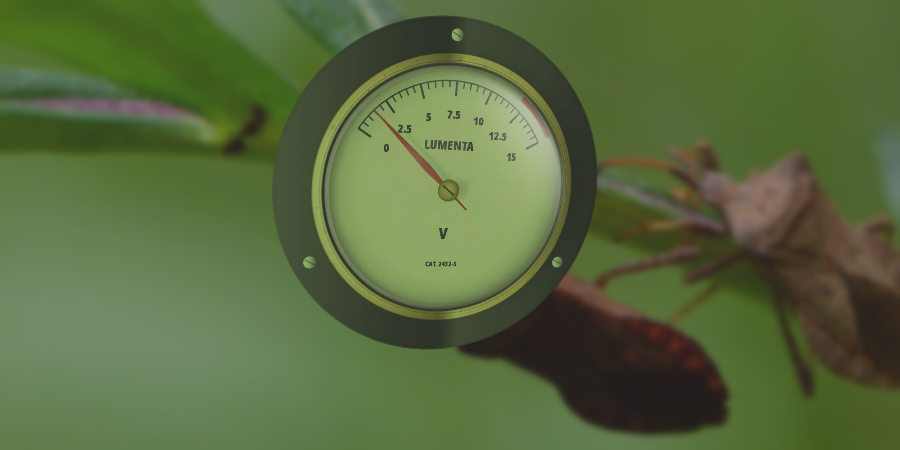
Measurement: 1.5 V
